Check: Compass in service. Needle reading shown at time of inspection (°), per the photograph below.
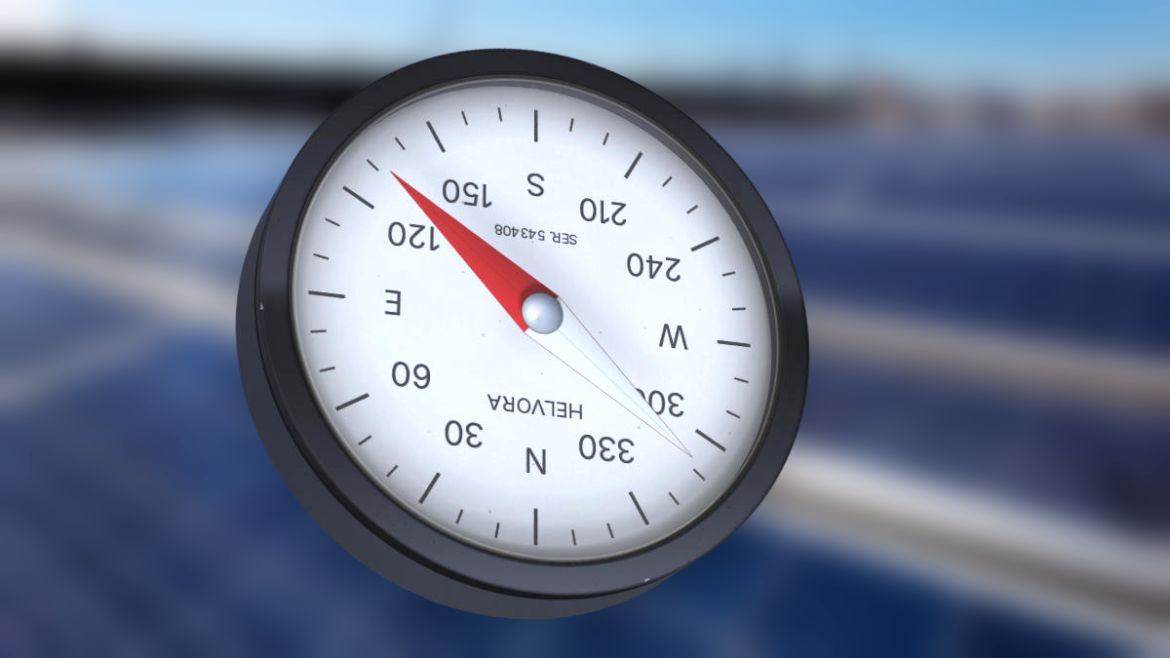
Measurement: 130 °
